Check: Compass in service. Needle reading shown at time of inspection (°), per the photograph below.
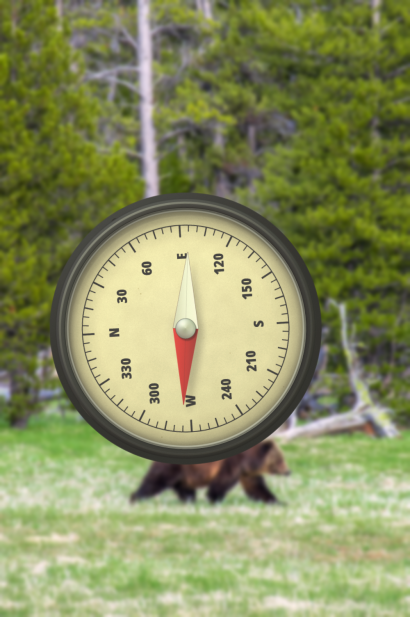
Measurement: 275 °
